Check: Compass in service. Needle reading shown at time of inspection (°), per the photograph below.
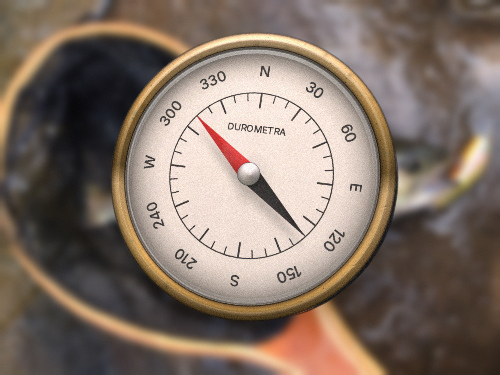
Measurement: 310 °
